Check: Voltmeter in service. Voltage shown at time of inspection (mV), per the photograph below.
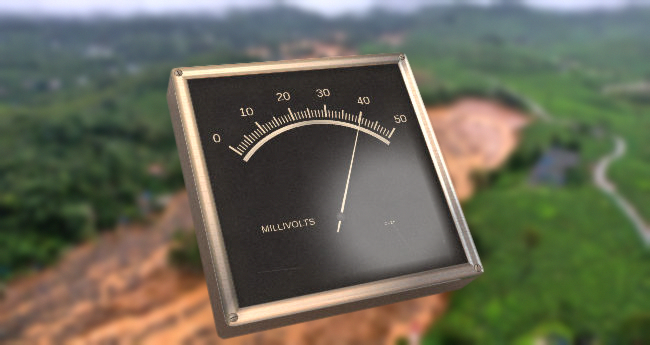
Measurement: 40 mV
